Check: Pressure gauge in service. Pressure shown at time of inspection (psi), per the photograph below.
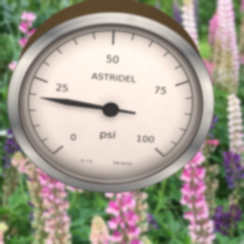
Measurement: 20 psi
